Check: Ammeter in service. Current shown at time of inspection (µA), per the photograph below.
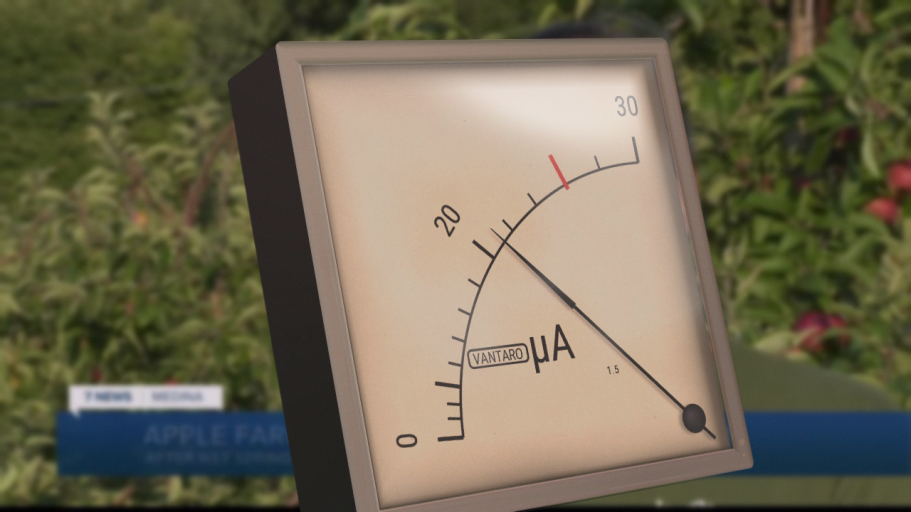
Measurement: 21 µA
